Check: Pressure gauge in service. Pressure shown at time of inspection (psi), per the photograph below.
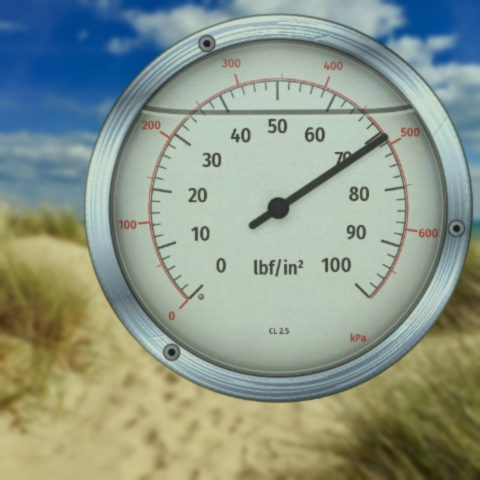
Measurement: 71 psi
